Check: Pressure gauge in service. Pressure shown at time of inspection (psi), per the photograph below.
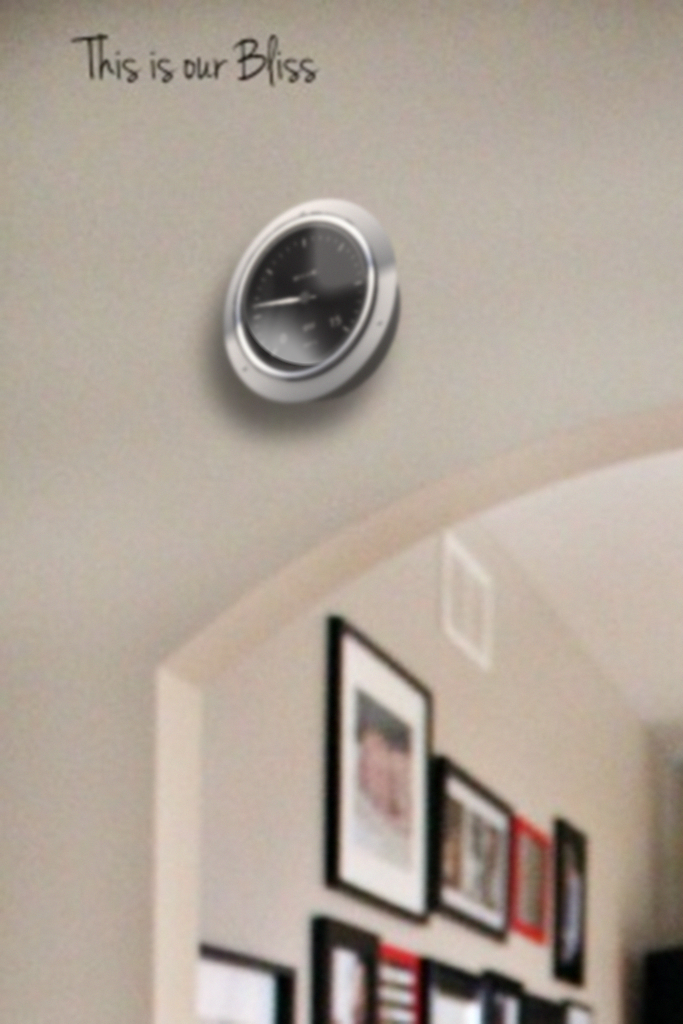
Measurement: 3 psi
